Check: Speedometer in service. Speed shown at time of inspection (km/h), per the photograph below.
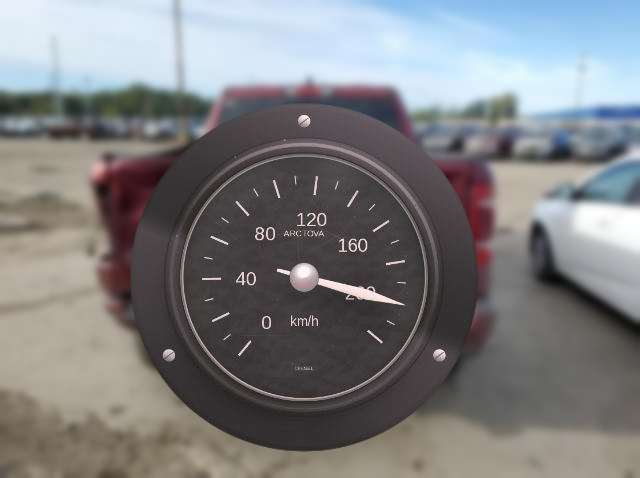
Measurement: 200 km/h
